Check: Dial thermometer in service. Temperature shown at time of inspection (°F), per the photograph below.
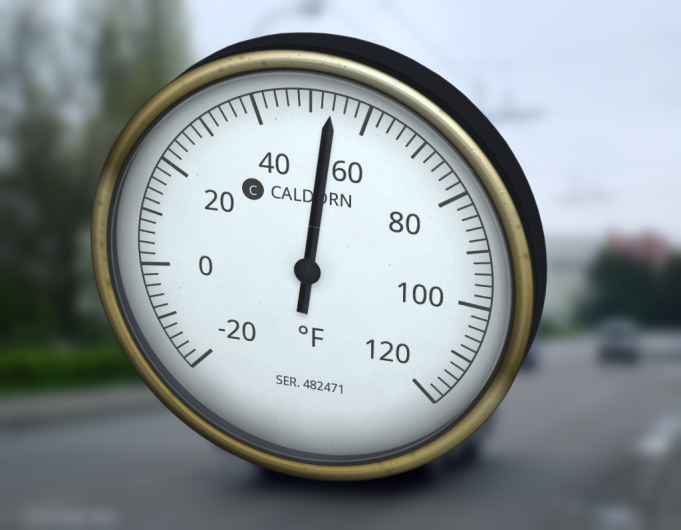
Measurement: 54 °F
